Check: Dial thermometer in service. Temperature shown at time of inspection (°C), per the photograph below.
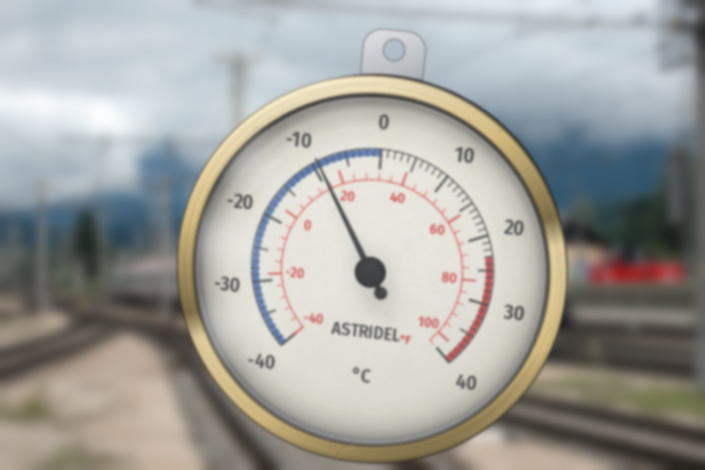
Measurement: -9 °C
